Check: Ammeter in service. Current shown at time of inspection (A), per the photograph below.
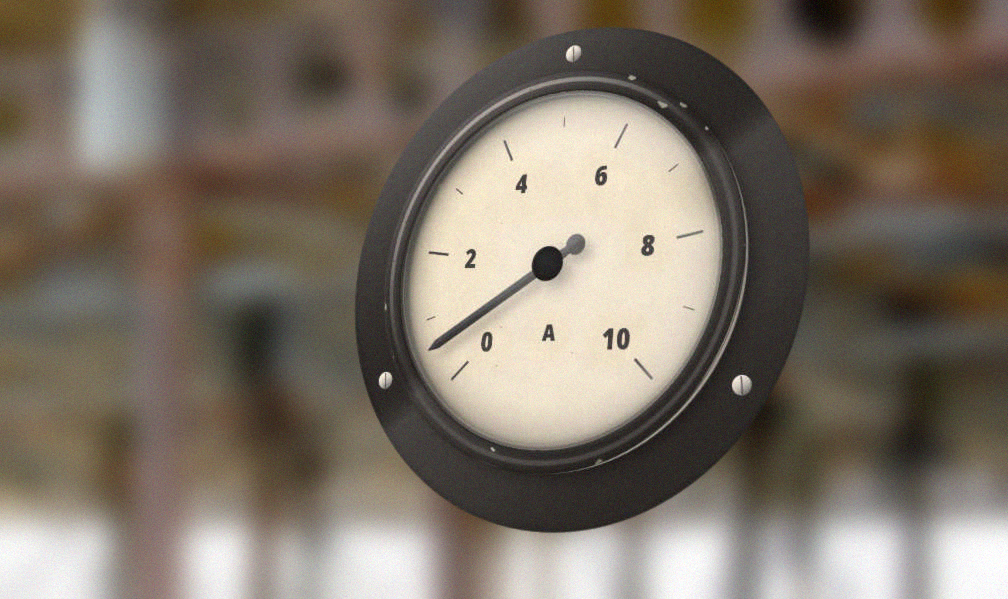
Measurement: 0.5 A
